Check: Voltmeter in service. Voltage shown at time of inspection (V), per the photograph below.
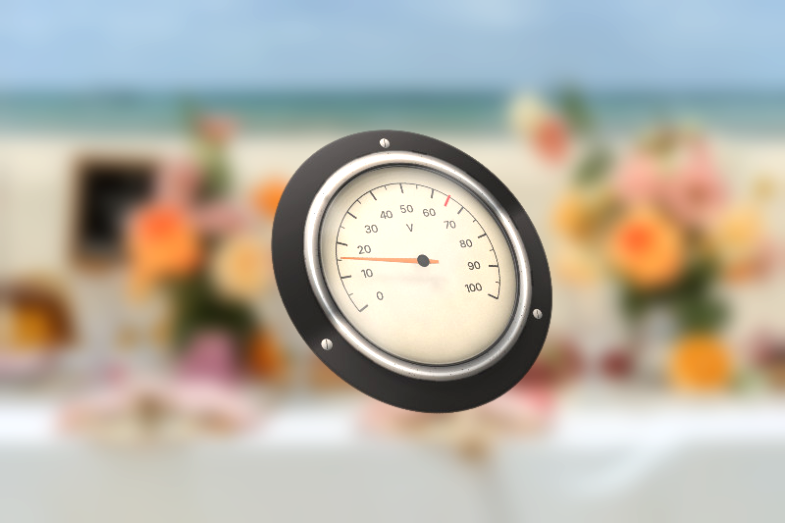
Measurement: 15 V
